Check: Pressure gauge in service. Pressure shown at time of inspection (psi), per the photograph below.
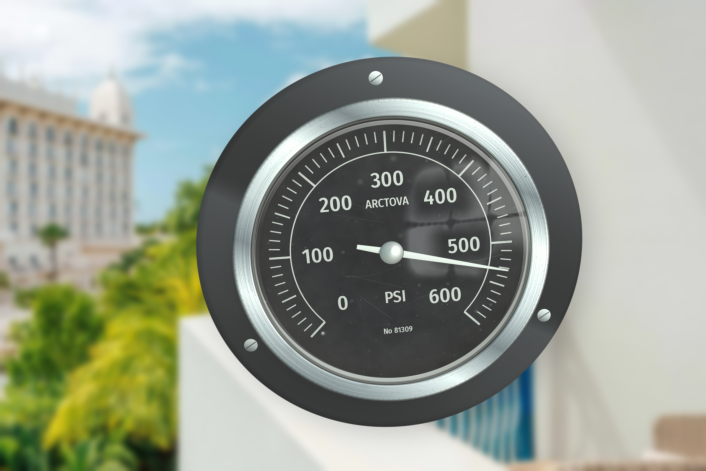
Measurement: 530 psi
